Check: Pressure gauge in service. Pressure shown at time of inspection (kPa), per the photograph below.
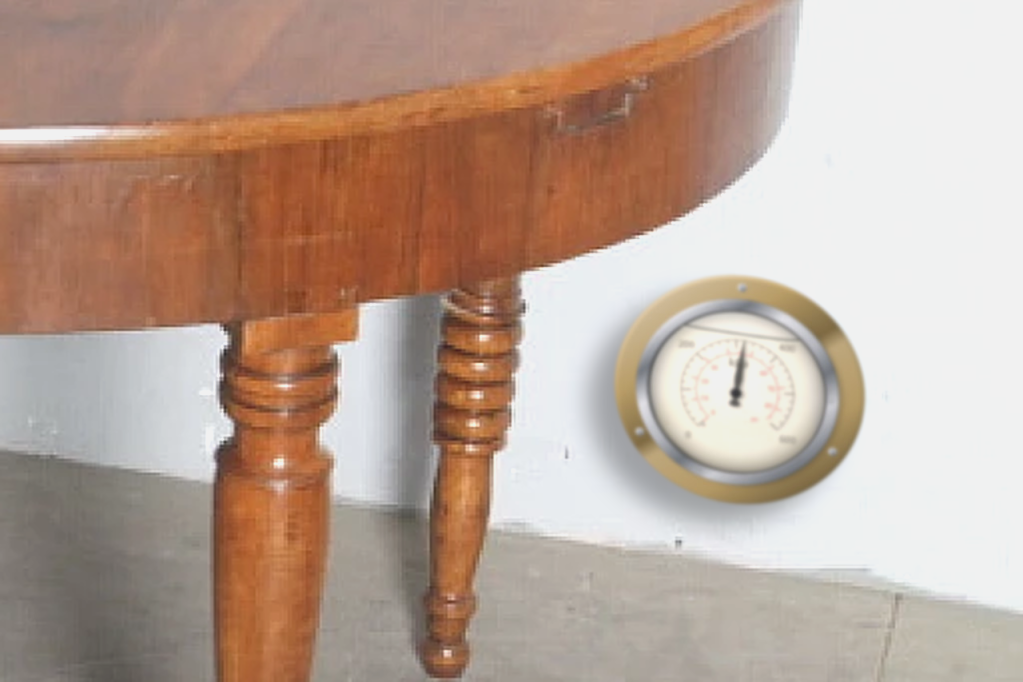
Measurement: 320 kPa
